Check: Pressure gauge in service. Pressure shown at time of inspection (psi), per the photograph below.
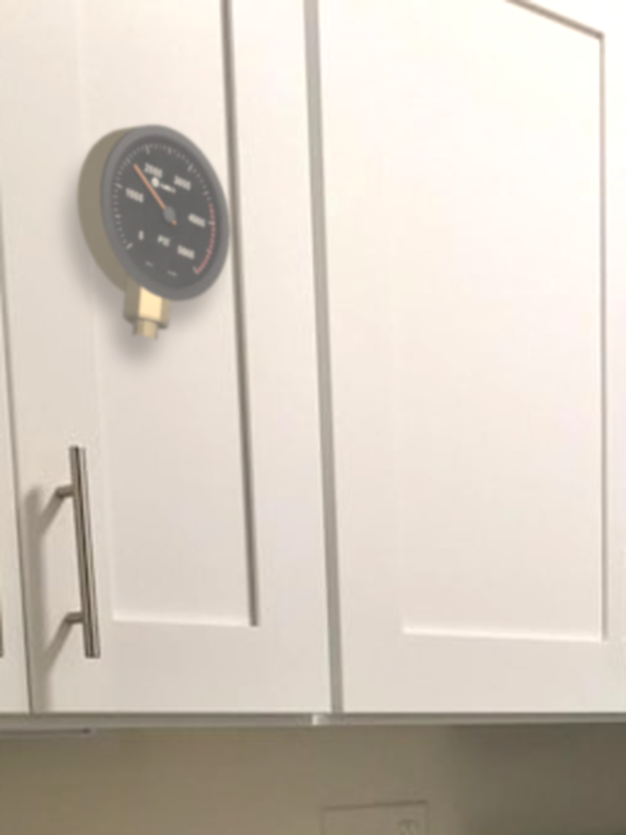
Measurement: 1500 psi
